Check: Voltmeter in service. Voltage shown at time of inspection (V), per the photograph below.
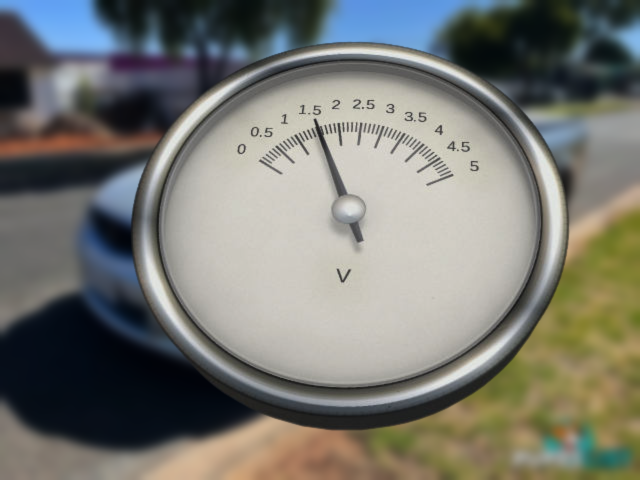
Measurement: 1.5 V
